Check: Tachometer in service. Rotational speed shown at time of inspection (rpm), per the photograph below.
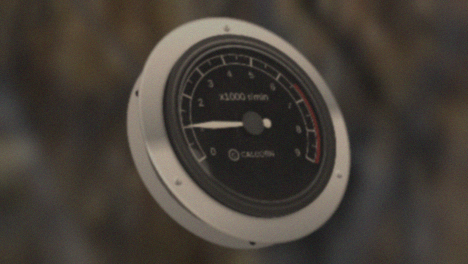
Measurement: 1000 rpm
